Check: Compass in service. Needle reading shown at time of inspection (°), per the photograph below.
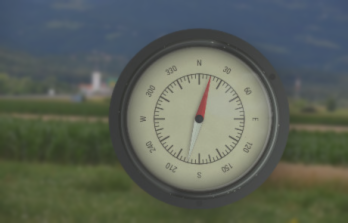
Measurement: 15 °
